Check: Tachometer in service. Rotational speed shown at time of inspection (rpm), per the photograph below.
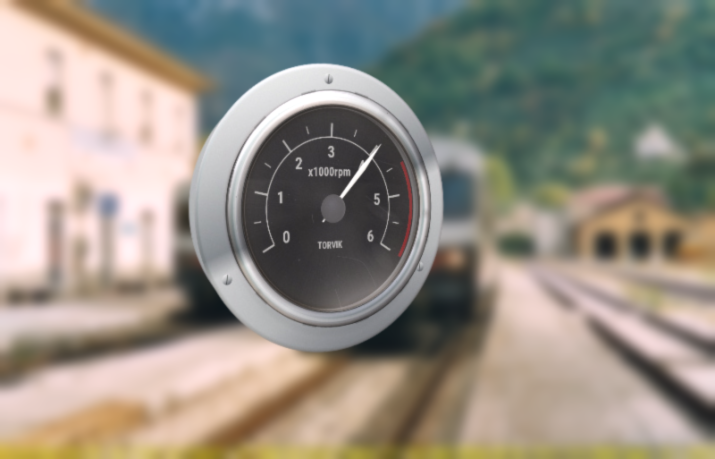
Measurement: 4000 rpm
